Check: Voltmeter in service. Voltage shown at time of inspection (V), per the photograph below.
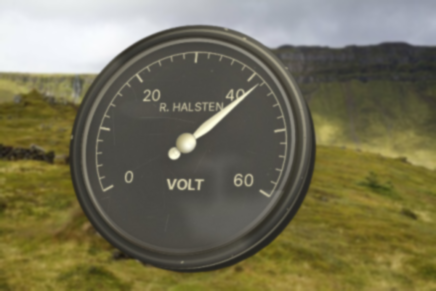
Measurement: 42 V
